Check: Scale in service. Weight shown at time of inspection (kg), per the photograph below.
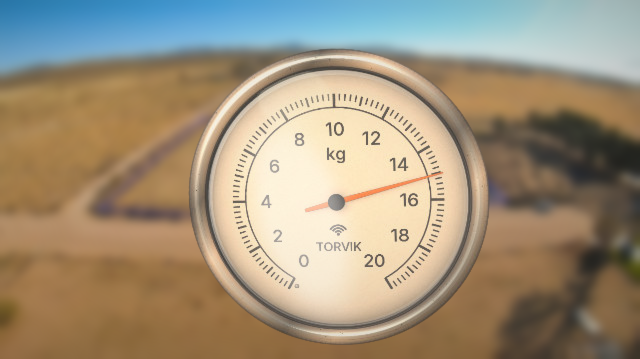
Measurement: 15 kg
